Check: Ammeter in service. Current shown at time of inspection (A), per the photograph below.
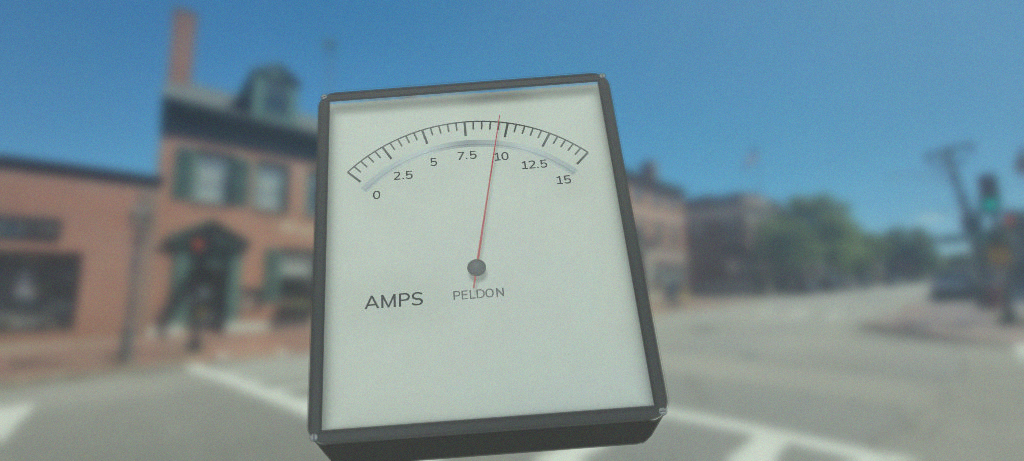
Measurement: 9.5 A
